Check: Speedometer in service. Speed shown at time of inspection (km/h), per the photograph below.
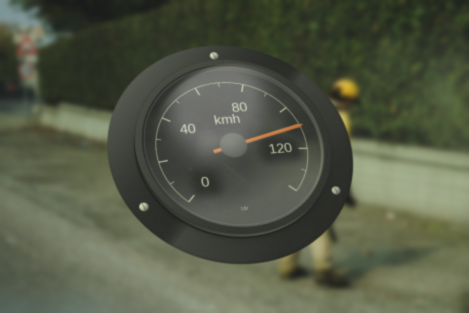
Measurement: 110 km/h
